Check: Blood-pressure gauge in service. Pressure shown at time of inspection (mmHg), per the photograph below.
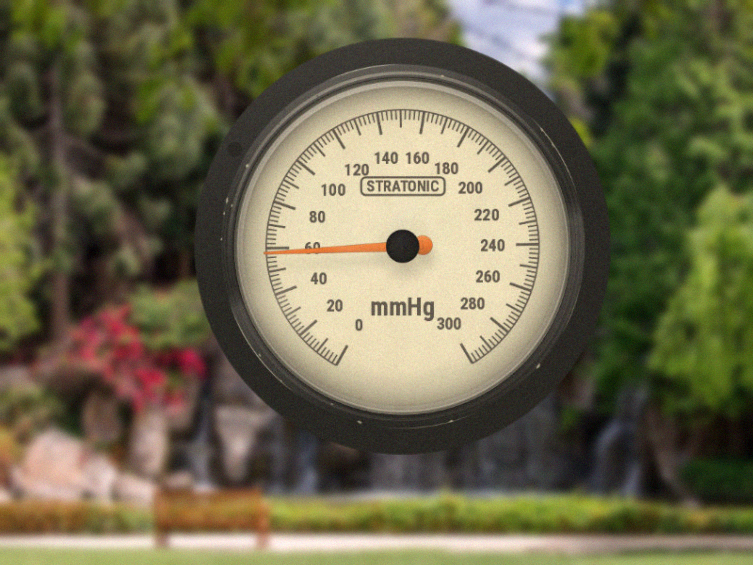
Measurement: 58 mmHg
